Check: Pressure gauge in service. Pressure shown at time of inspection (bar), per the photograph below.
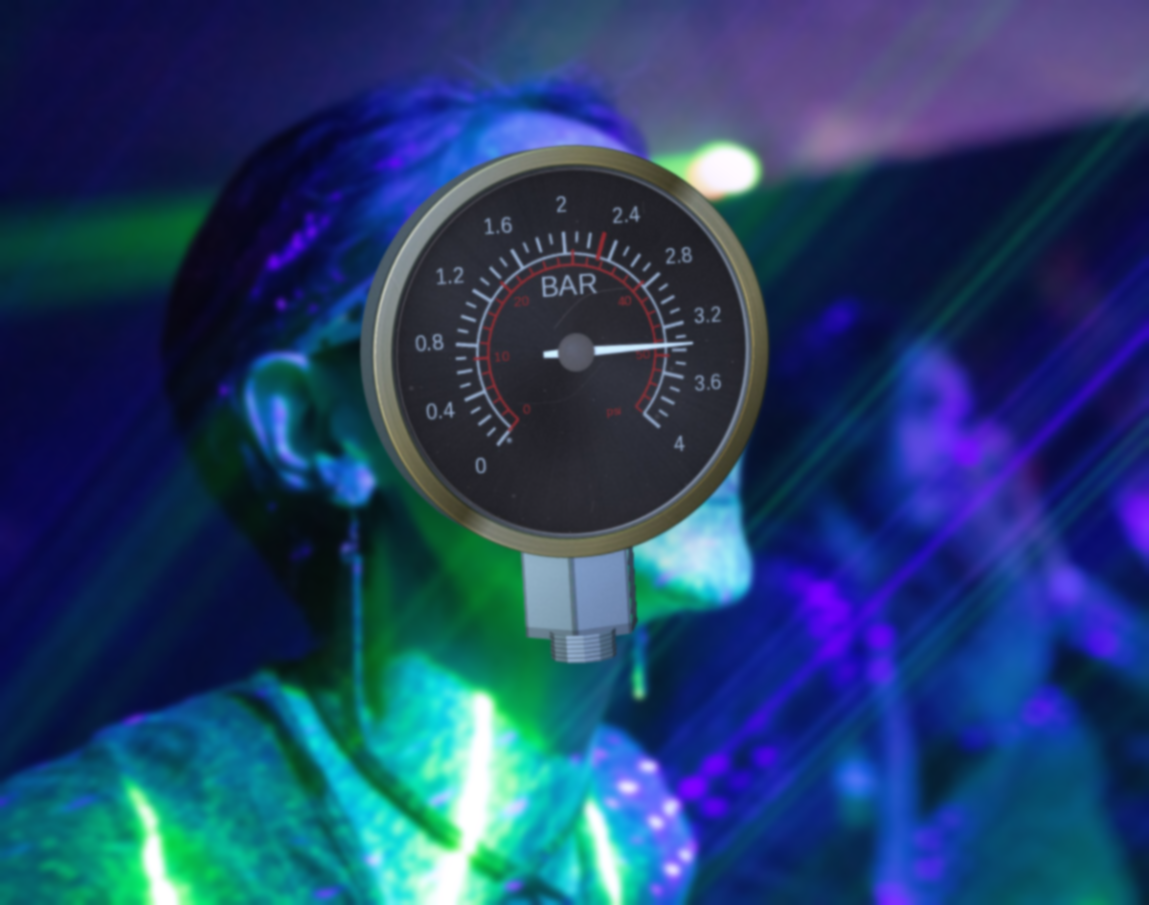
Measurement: 3.35 bar
